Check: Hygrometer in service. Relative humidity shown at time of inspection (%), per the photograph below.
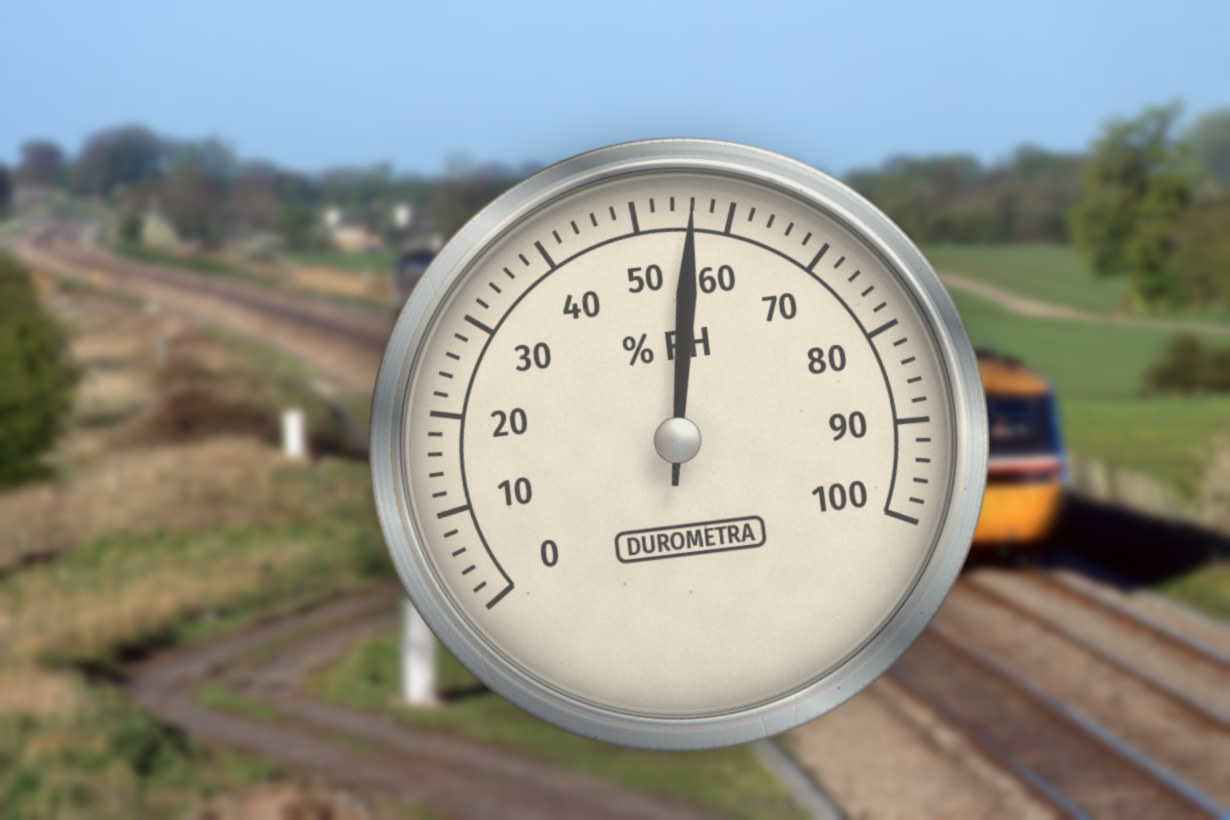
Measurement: 56 %
